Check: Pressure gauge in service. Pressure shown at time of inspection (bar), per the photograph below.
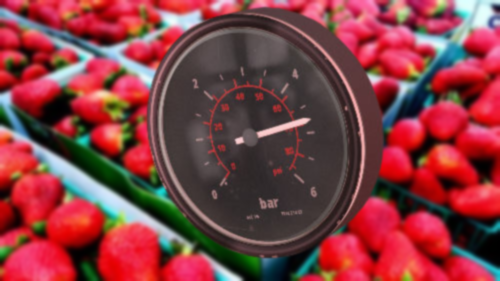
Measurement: 4.75 bar
